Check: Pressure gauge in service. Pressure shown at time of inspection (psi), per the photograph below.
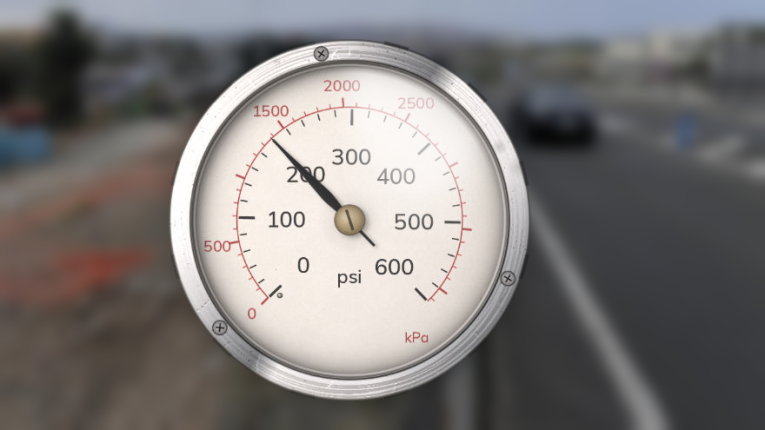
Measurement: 200 psi
